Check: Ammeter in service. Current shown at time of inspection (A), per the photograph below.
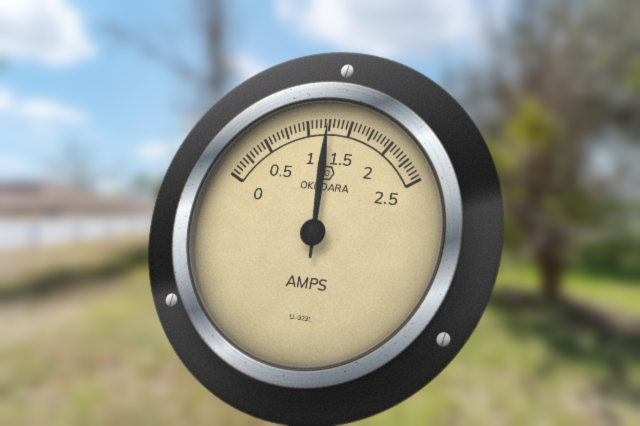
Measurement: 1.25 A
